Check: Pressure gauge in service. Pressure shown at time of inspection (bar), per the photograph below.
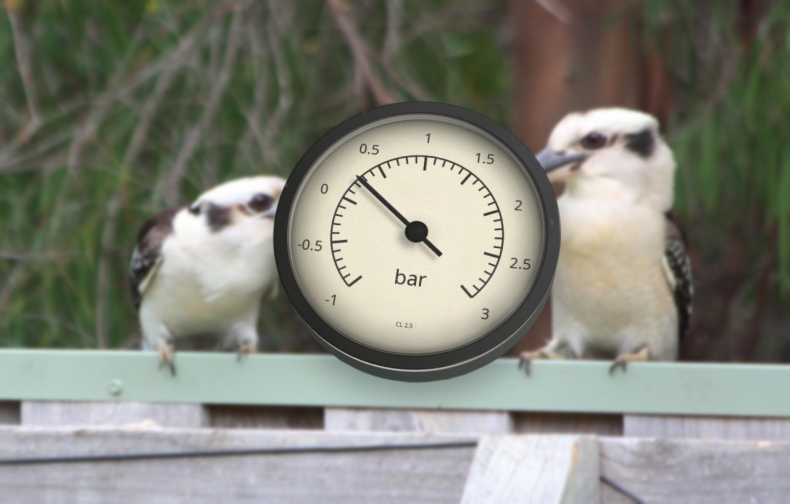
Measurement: 0.25 bar
